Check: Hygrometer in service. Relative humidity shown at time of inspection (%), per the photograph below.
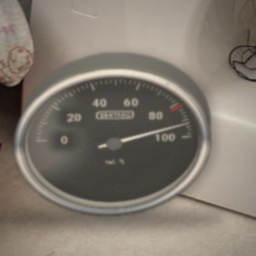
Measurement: 90 %
